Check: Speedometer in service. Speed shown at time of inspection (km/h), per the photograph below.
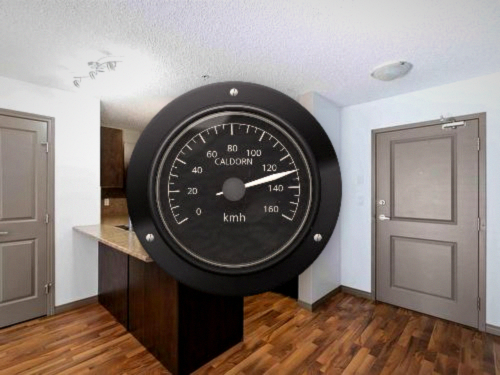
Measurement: 130 km/h
